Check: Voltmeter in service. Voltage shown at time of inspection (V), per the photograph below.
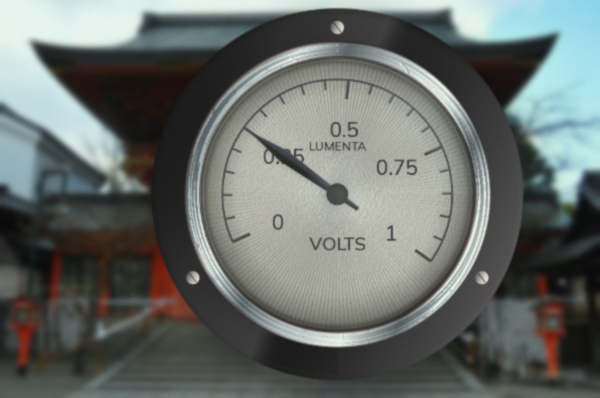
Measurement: 0.25 V
